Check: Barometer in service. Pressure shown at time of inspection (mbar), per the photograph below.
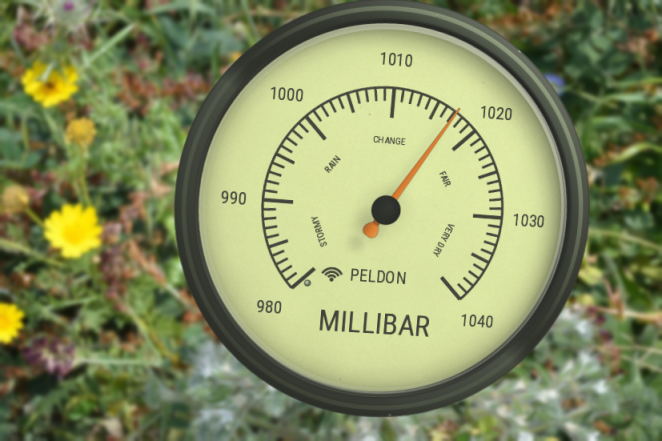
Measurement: 1017 mbar
